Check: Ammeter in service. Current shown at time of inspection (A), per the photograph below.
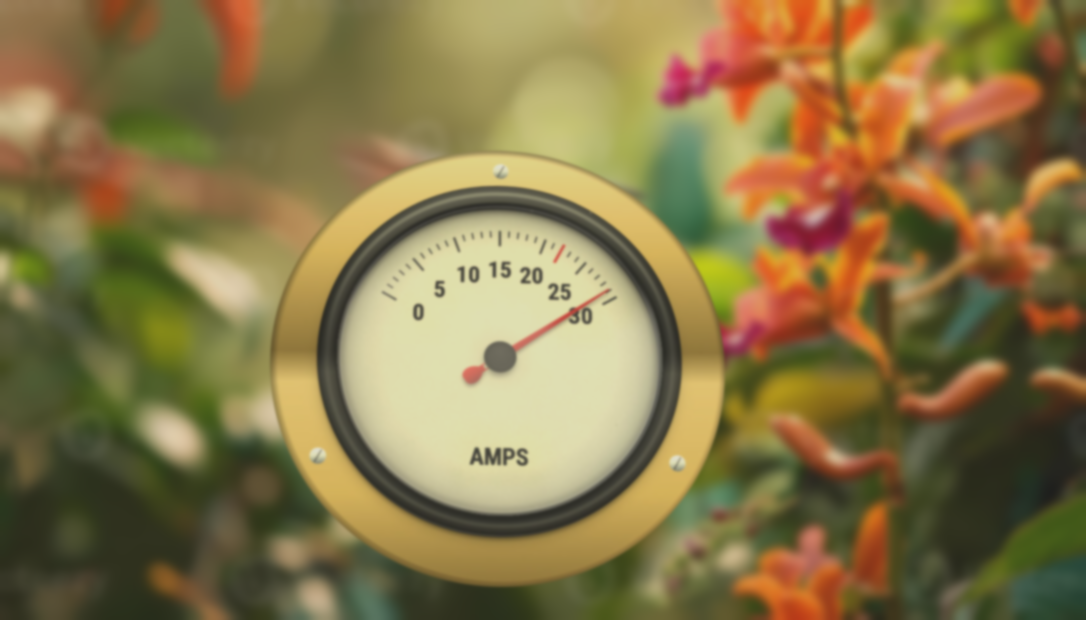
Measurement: 29 A
